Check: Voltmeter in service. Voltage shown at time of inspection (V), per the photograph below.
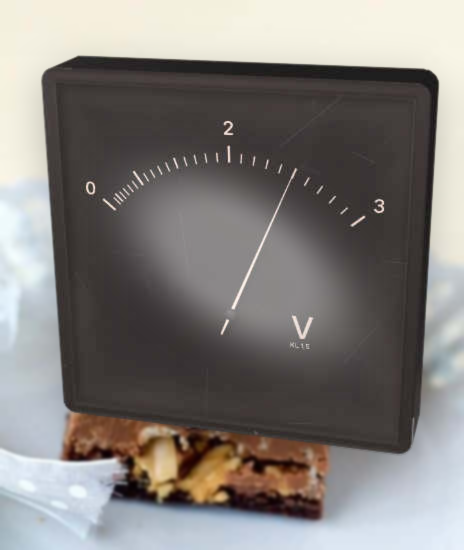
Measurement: 2.5 V
